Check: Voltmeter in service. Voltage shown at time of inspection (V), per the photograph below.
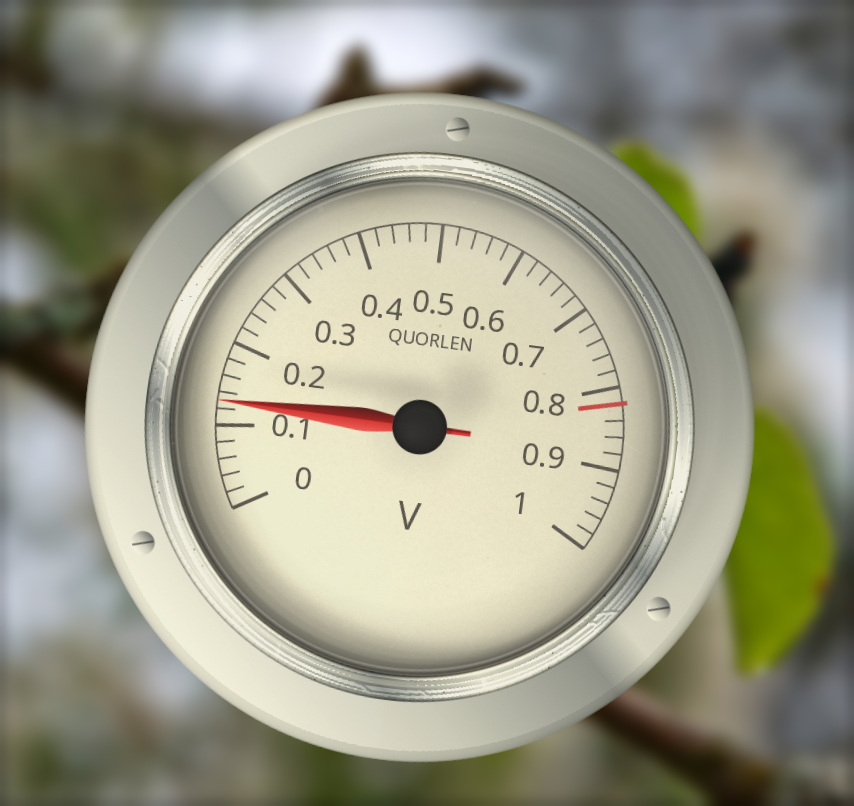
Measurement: 0.13 V
